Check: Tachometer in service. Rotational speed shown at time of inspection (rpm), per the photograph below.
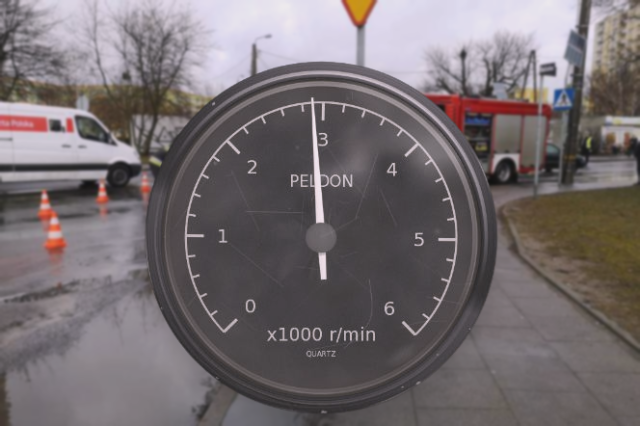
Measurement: 2900 rpm
